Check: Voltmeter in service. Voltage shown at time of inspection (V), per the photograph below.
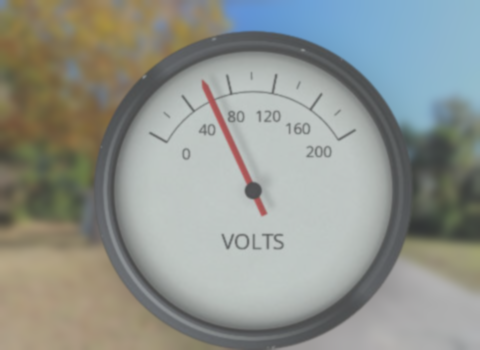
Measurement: 60 V
